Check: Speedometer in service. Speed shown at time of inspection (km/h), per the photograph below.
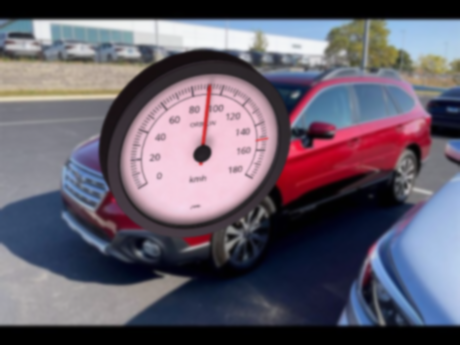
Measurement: 90 km/h
